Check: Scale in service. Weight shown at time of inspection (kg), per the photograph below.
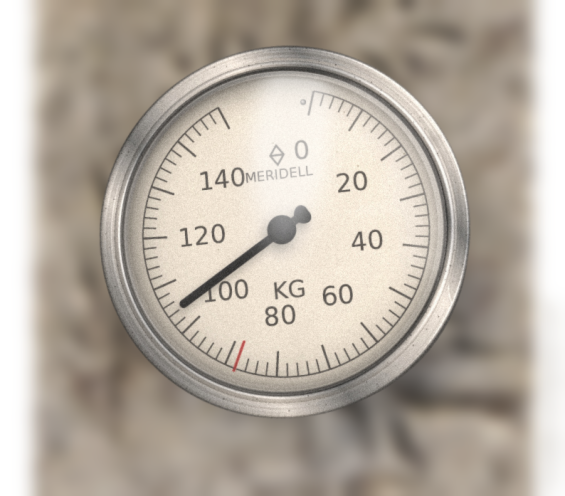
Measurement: 104 kg
